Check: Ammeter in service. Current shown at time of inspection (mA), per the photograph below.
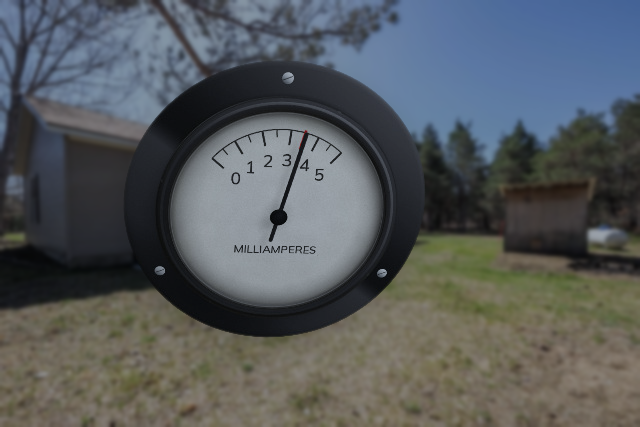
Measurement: 3.5 mA
